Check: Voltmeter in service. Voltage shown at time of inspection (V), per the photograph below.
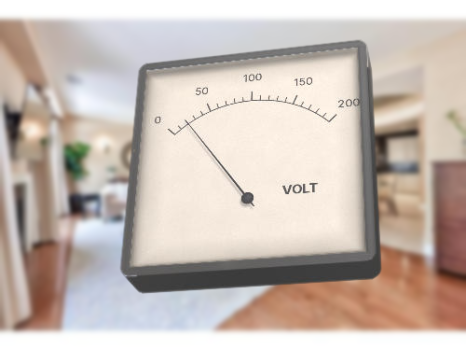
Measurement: 20 V
